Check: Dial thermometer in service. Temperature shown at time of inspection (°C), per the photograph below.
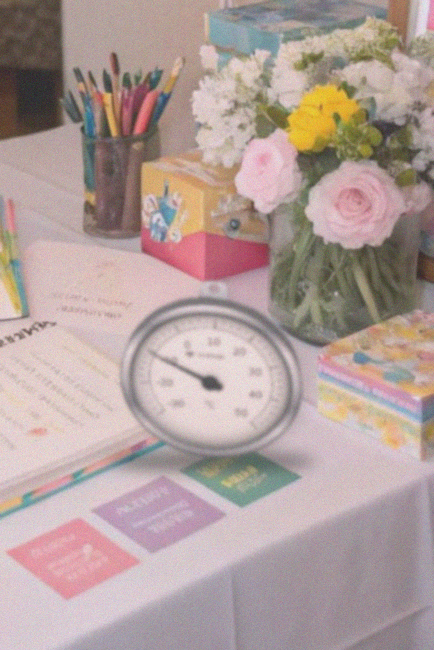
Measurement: -10 °C
